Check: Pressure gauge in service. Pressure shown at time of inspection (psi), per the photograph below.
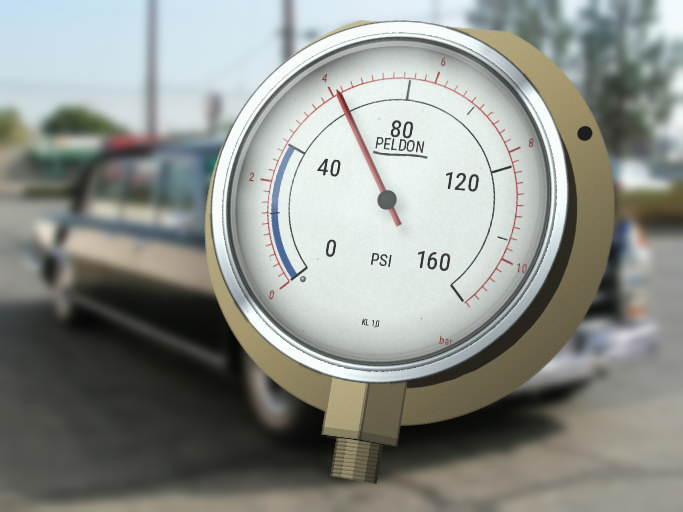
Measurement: 60 psi
